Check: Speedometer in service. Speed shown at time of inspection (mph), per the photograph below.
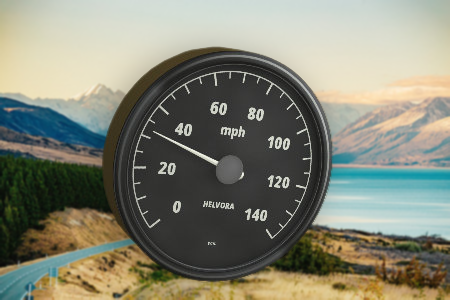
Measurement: 32.5 mph
